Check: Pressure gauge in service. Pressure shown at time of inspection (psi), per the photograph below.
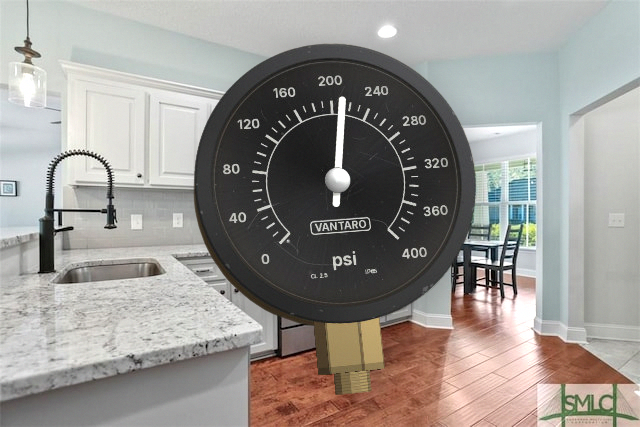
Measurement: 210 psi
